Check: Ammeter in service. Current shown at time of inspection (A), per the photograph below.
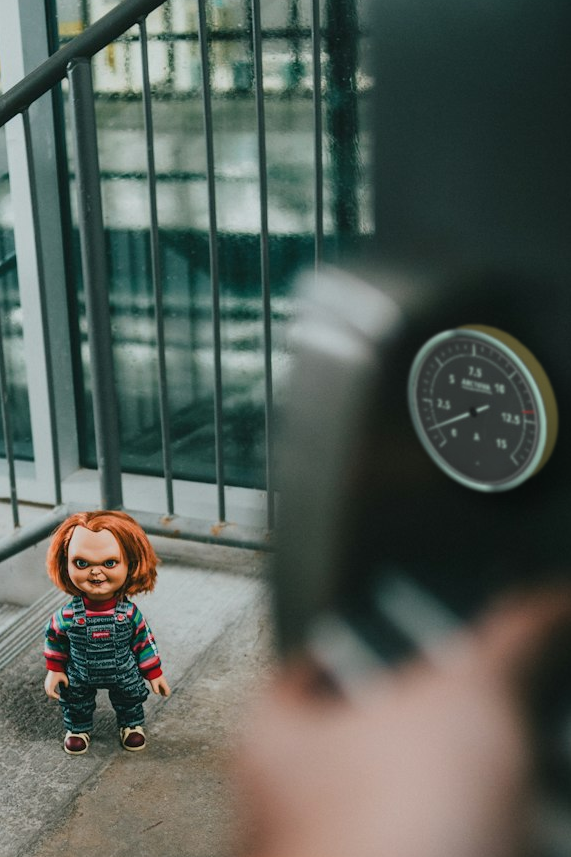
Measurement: 1 A
